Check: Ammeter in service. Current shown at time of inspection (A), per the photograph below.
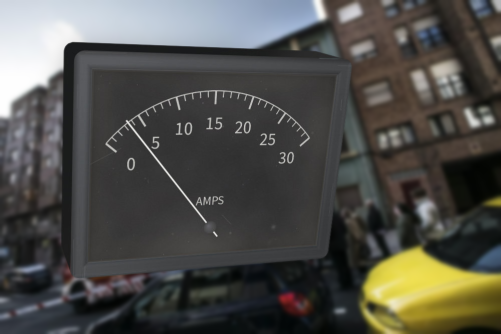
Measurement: 3.5 A
